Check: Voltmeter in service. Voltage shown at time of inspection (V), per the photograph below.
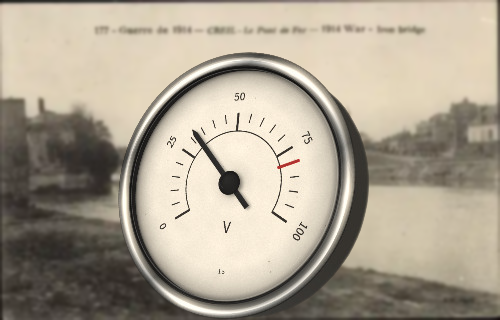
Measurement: 32.5 V
